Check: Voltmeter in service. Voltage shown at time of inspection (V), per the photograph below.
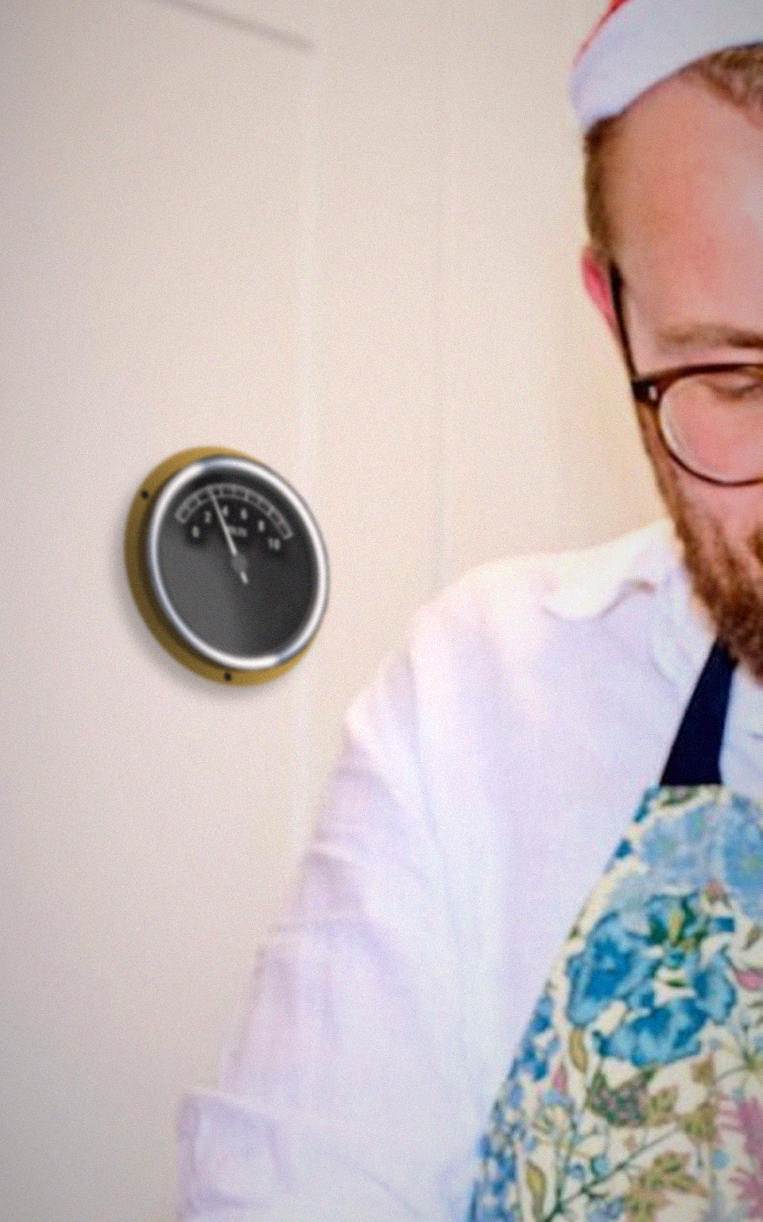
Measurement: 3 V
